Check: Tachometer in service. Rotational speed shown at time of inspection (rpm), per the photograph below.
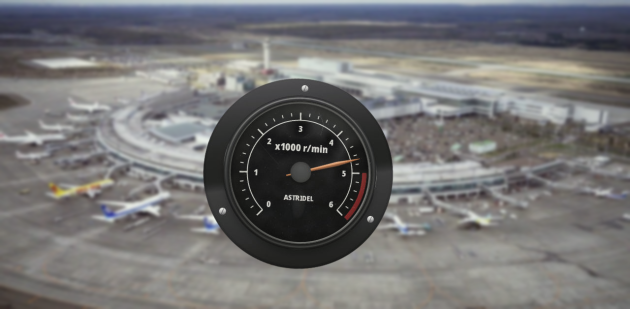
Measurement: 4700 rpm
